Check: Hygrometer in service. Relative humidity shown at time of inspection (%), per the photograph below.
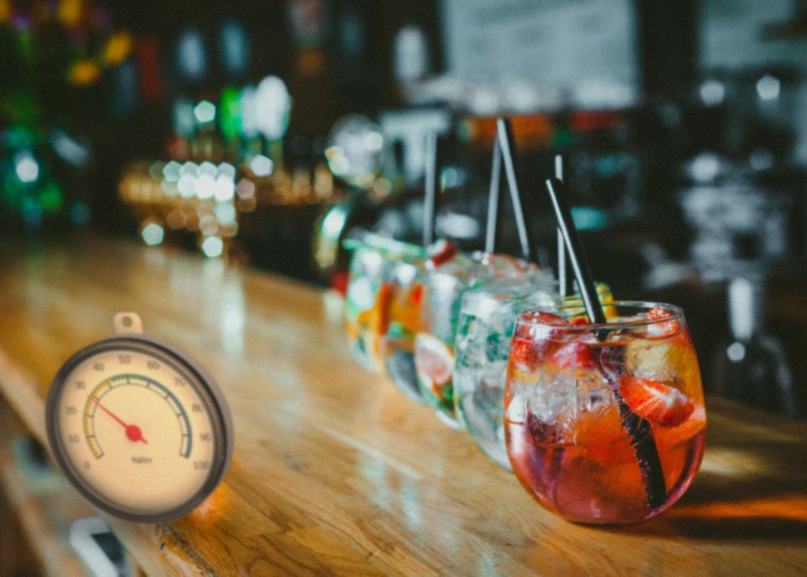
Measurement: 30 %
